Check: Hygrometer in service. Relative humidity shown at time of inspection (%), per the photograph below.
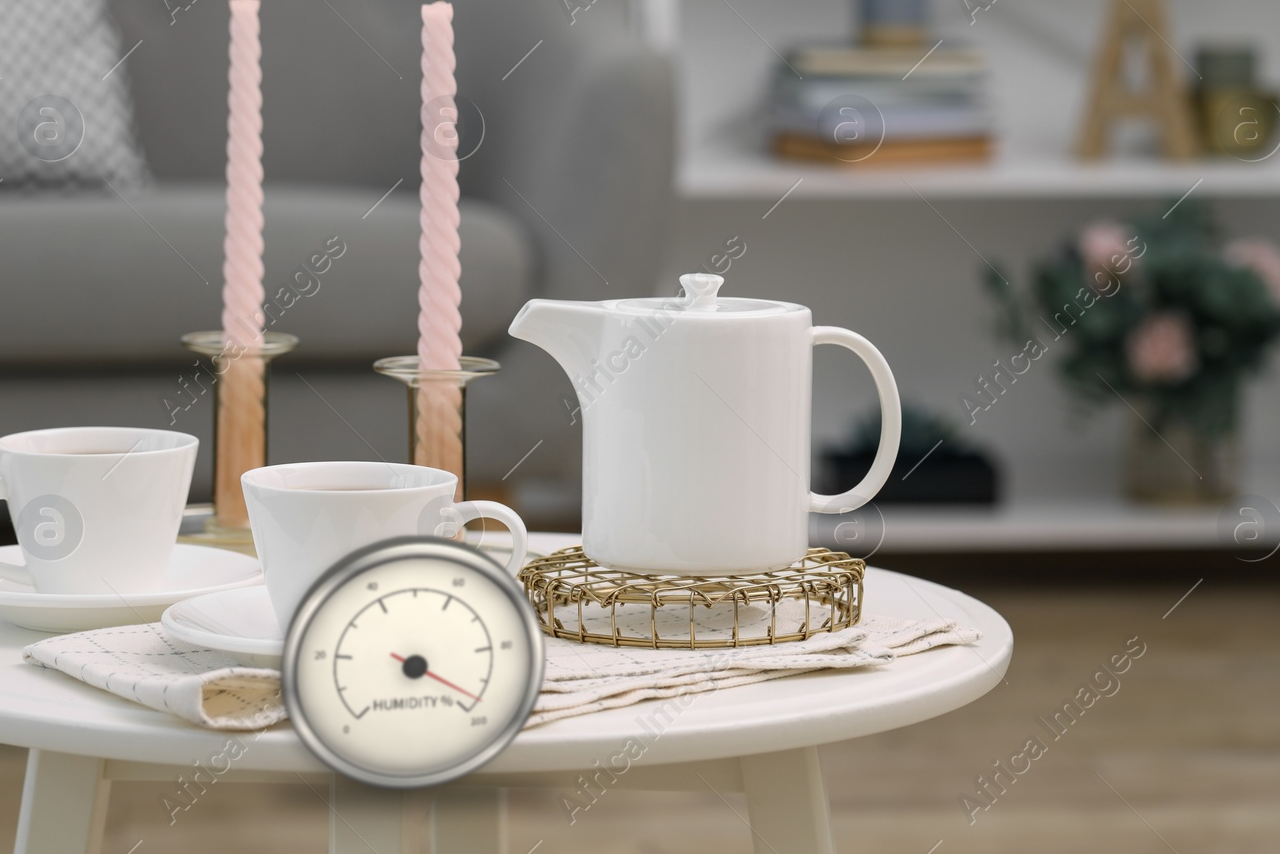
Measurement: 95 %
